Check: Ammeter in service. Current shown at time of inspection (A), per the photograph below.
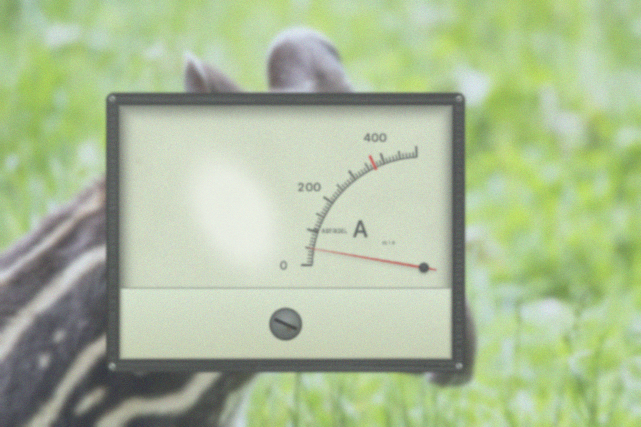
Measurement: 50 A
